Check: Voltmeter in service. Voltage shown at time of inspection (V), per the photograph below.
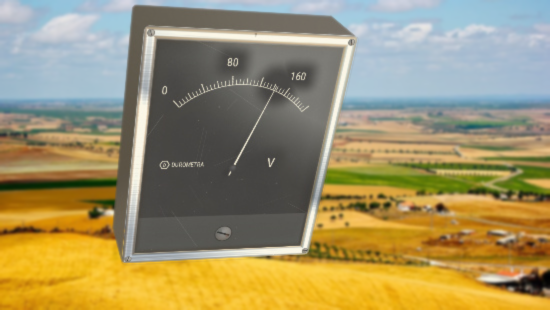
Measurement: 140 V
